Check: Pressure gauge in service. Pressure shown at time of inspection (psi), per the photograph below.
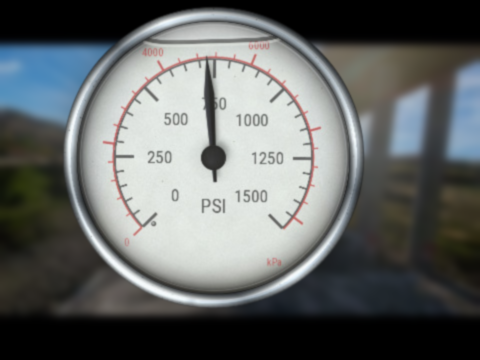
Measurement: 725 psi
